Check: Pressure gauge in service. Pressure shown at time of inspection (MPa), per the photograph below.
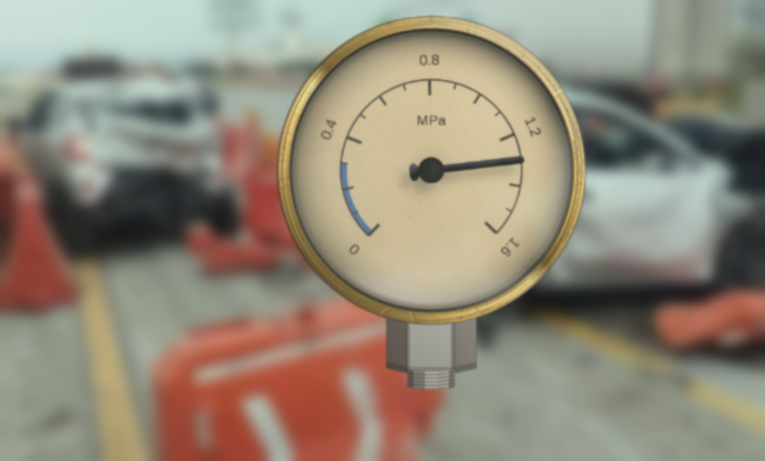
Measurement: 1.3 MPa
